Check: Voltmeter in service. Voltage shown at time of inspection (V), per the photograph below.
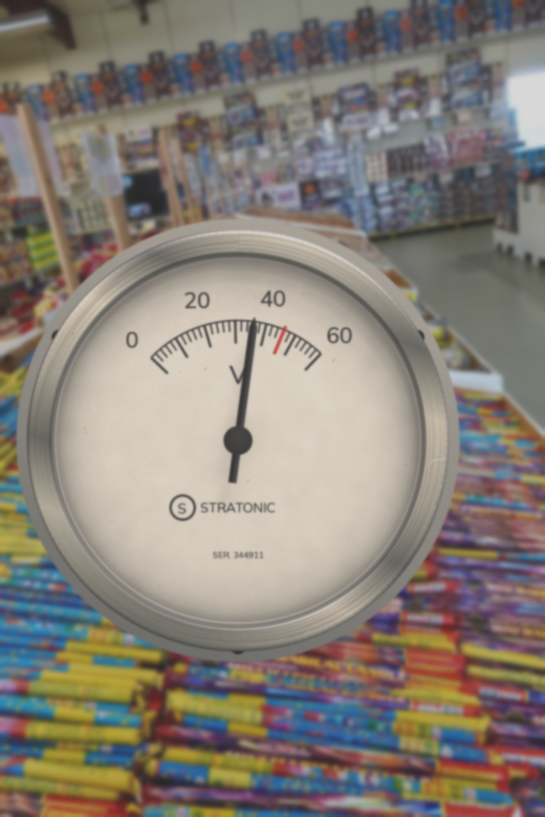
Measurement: 36 V
